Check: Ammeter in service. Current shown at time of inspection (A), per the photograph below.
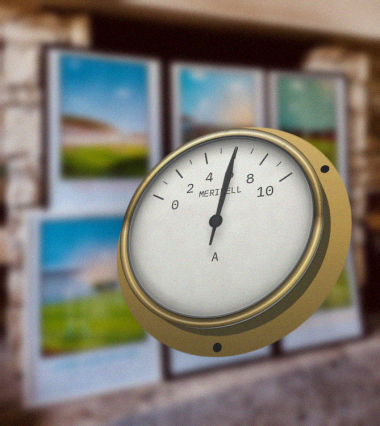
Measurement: 6 A
